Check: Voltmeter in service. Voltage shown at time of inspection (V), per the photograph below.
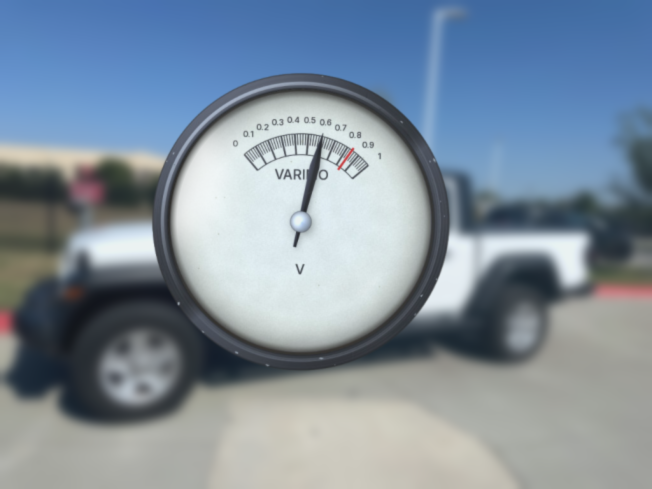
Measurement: 0.6 V
